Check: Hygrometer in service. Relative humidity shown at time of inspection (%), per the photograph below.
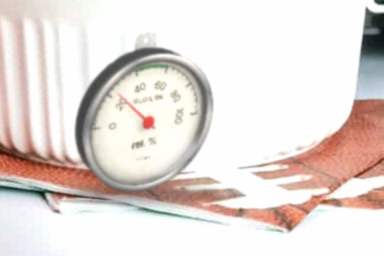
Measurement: 24 %
